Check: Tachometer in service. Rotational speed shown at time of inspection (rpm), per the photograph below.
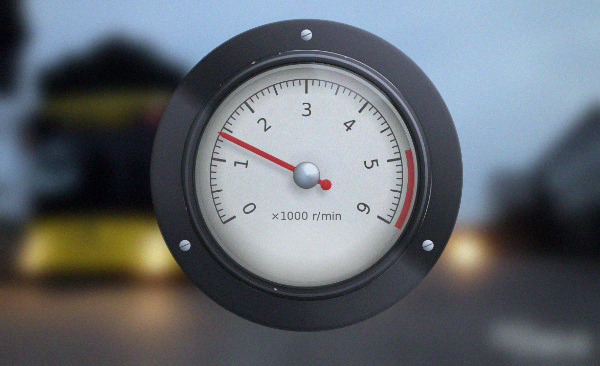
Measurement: 1400 rpm
